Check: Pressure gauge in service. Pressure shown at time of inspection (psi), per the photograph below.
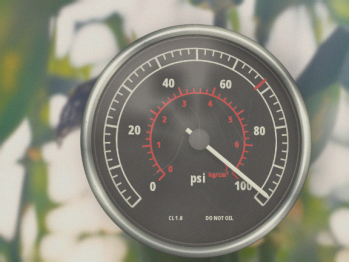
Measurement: 98 psi
